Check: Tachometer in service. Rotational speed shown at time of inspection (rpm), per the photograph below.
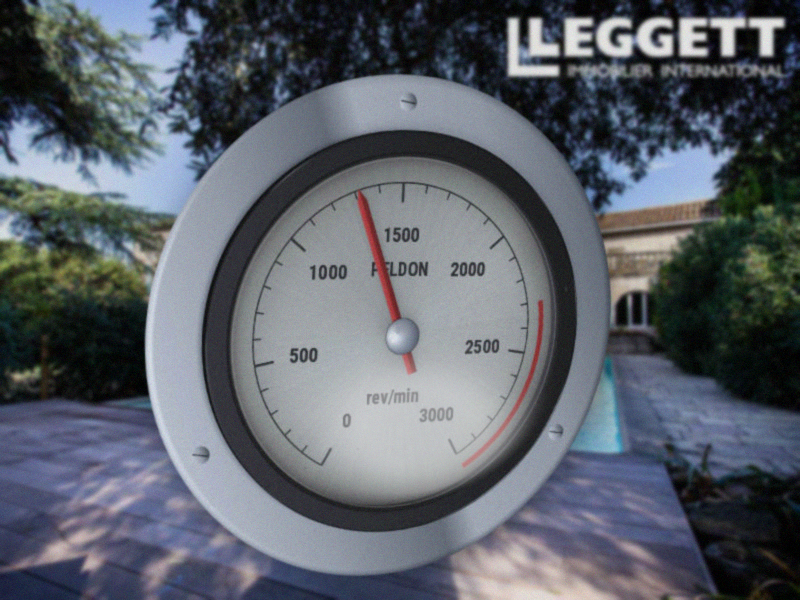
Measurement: 1300 rpm
